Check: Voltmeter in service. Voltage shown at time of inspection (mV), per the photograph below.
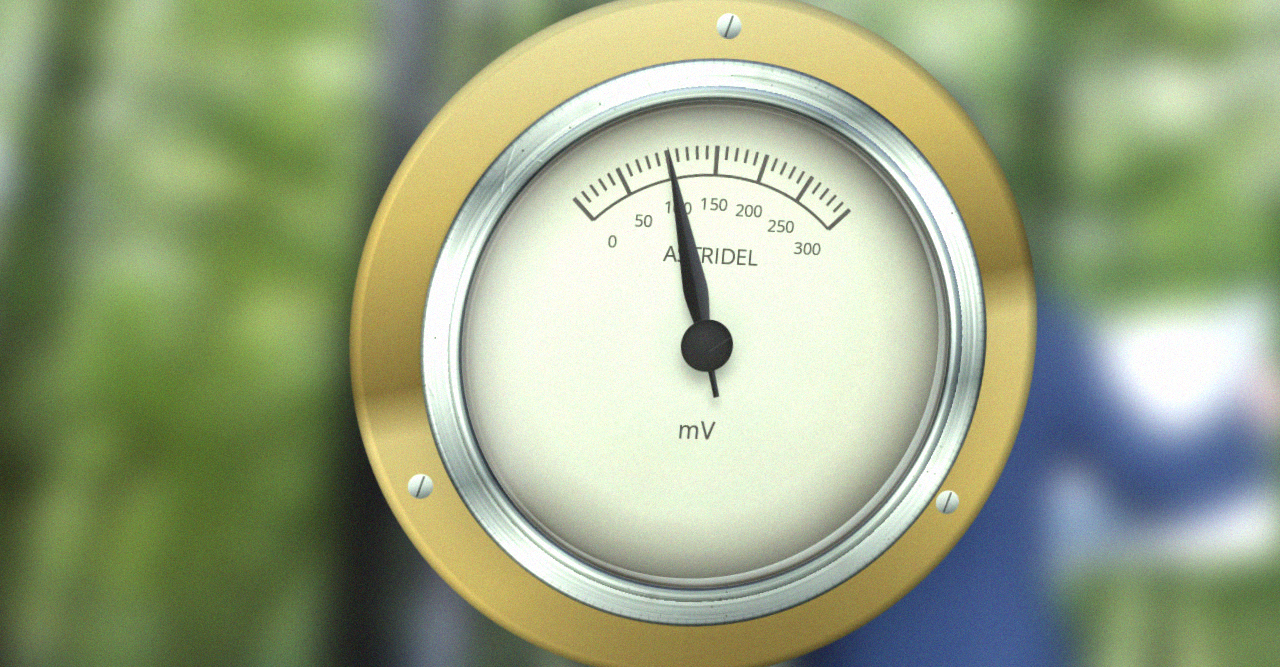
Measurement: 100 mV
